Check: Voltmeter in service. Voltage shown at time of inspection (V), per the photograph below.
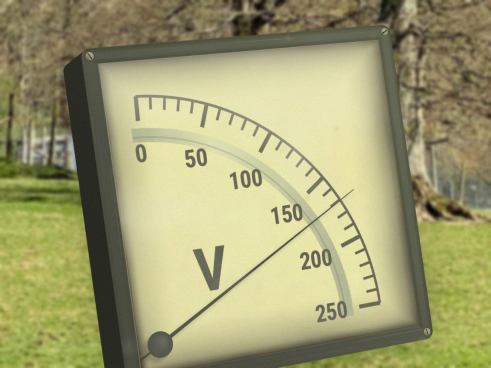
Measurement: 170 V
